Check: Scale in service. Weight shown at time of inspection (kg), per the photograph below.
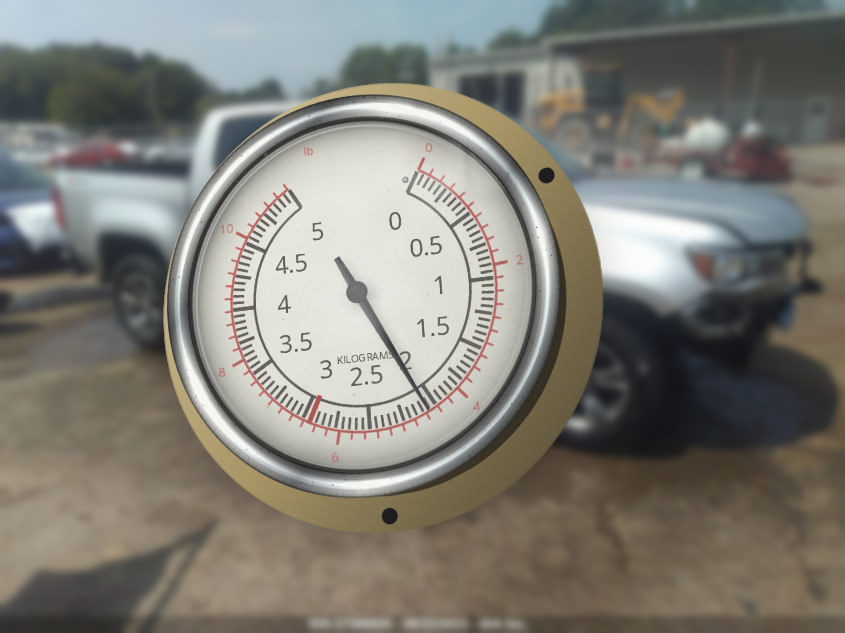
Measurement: 2.05 kg
